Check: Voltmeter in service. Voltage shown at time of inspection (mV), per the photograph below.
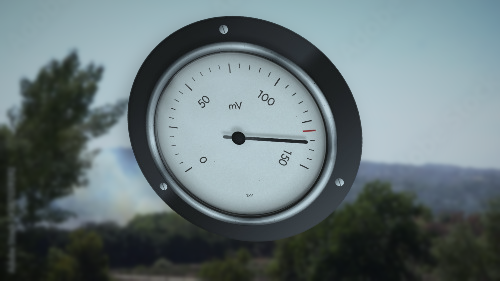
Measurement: 135 mV
